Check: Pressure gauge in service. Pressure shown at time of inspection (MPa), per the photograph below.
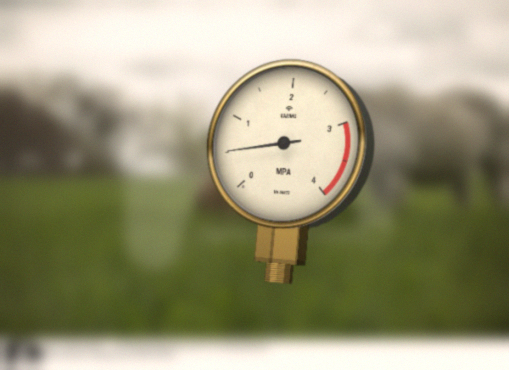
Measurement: 0.5 MPa
